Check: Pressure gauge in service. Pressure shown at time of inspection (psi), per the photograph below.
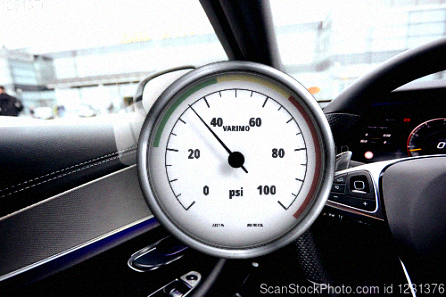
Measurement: 35 psi
